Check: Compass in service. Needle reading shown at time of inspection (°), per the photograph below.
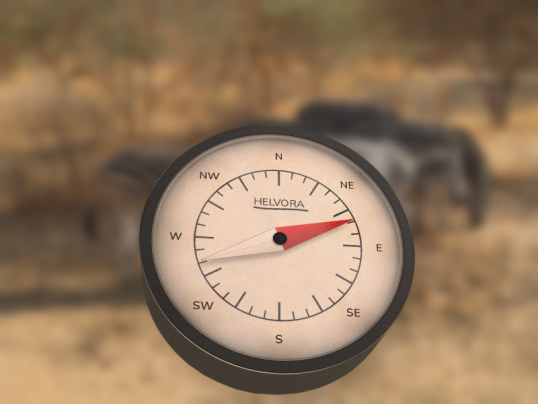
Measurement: 70 °
